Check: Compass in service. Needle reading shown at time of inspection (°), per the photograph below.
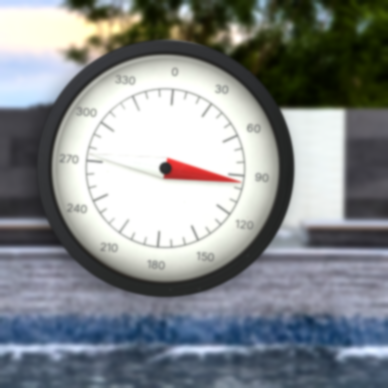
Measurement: 95 °
